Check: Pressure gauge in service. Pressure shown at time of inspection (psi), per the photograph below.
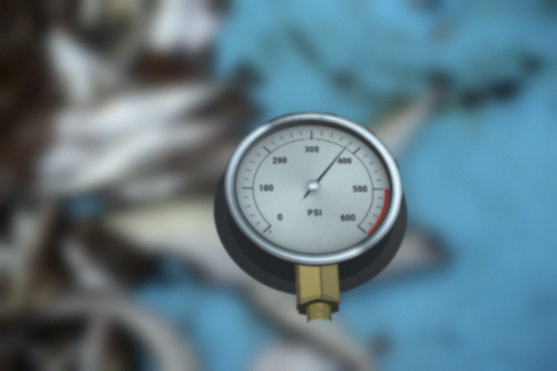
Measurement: 380 psi
